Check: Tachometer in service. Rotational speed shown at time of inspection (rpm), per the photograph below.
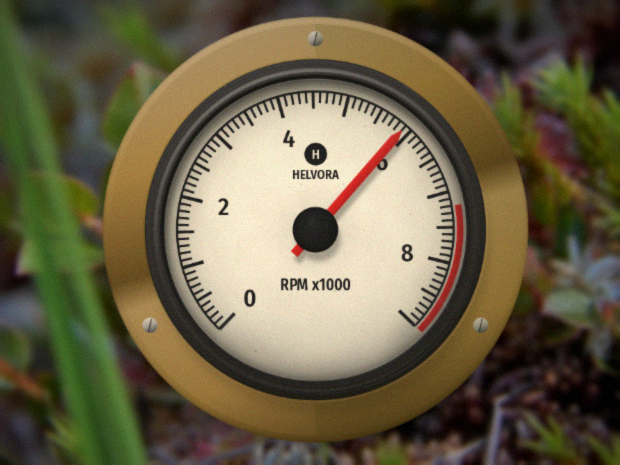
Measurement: 5900 rpm
